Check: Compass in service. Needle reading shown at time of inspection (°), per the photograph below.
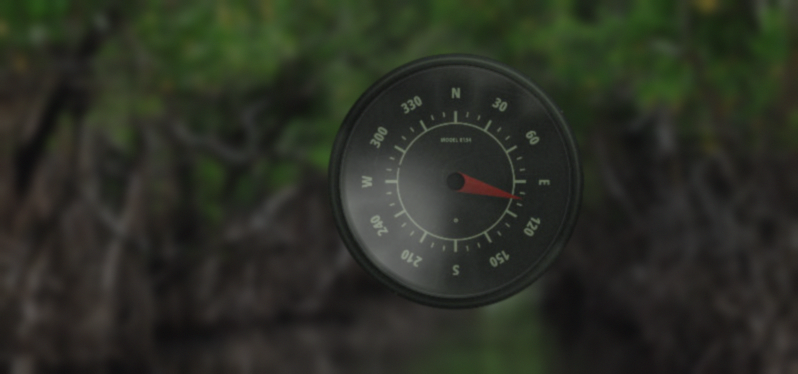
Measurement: 105 °
